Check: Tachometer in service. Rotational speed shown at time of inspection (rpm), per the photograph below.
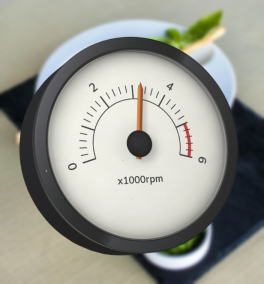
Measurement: 3200 rpm
